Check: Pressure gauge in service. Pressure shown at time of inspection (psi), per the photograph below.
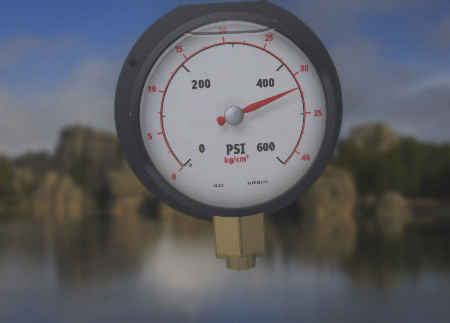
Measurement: 450 psi
